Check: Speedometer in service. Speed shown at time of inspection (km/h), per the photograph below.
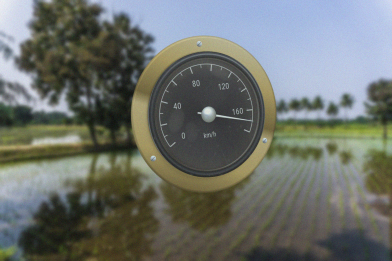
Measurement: 170 km/h
